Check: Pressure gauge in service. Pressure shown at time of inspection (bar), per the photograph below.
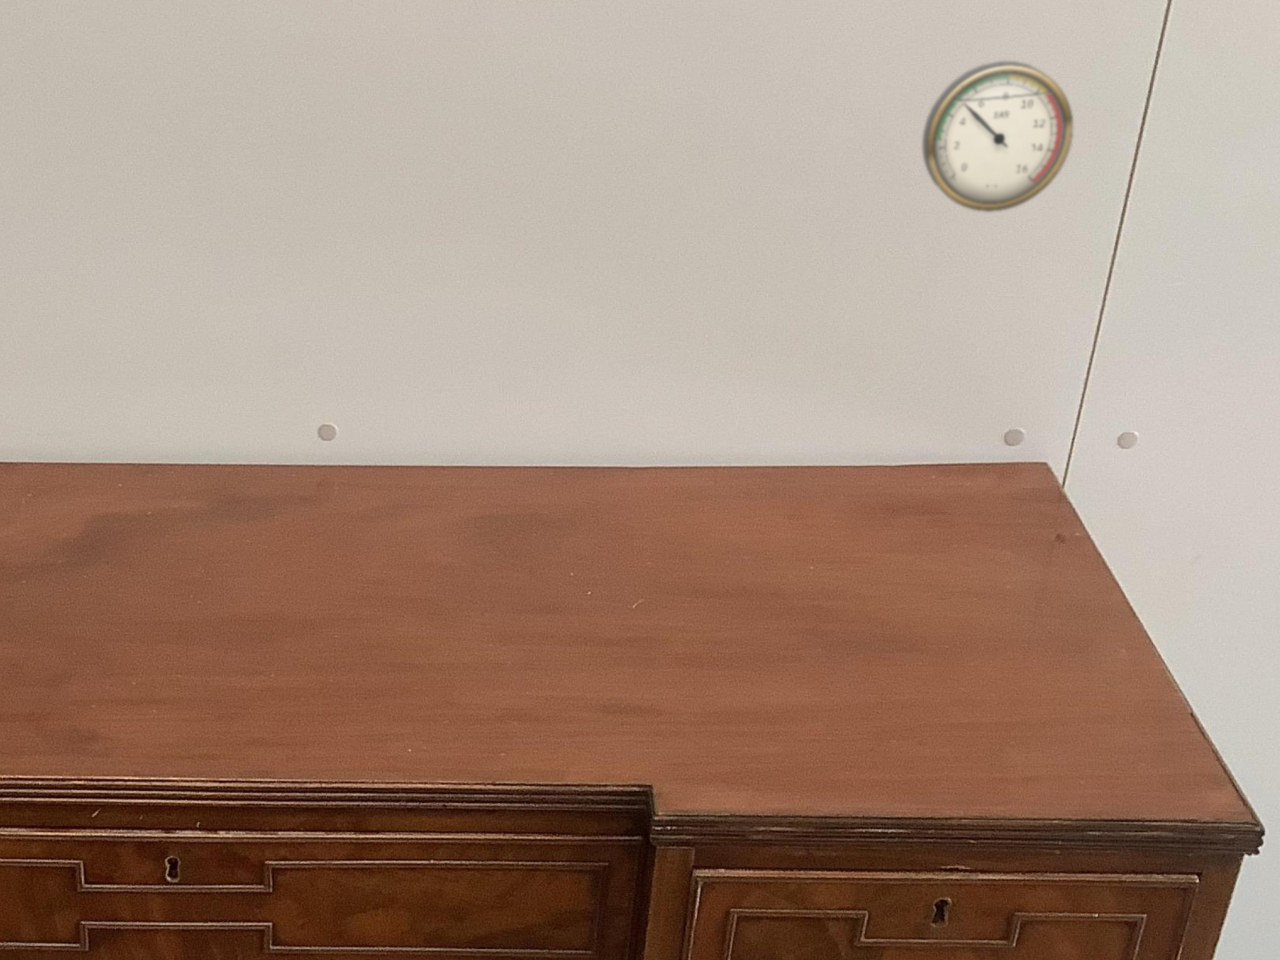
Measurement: 5 bar
